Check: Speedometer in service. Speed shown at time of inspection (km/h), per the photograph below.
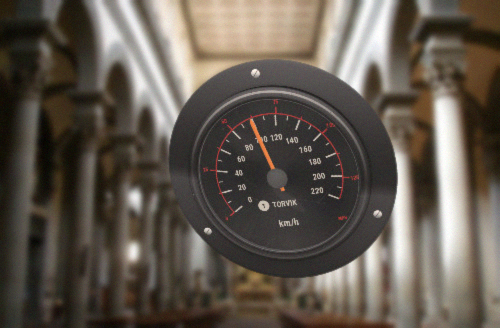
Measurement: 100 km/h
